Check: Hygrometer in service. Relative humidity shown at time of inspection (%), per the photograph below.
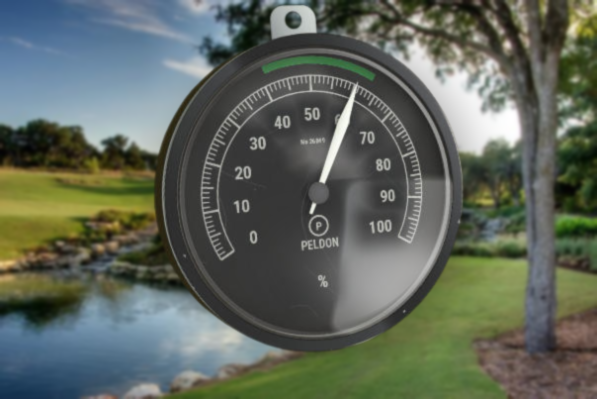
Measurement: 60 %
